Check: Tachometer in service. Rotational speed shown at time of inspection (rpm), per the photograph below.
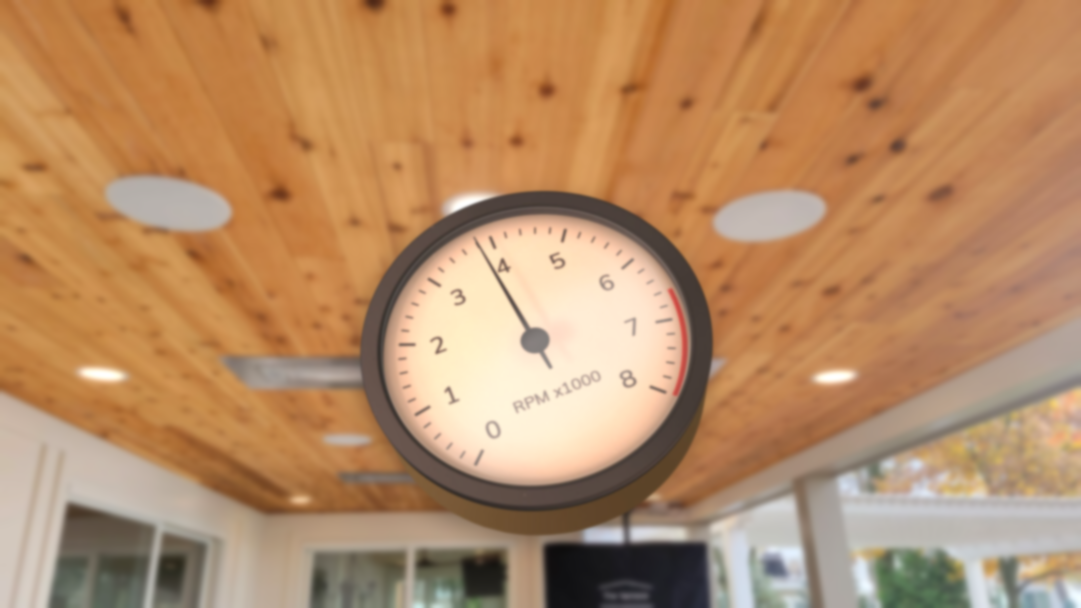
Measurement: 3800 rpm
